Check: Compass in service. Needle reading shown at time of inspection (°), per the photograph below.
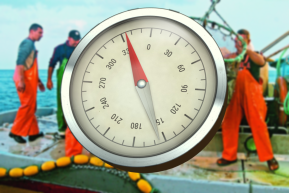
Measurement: 335 °
